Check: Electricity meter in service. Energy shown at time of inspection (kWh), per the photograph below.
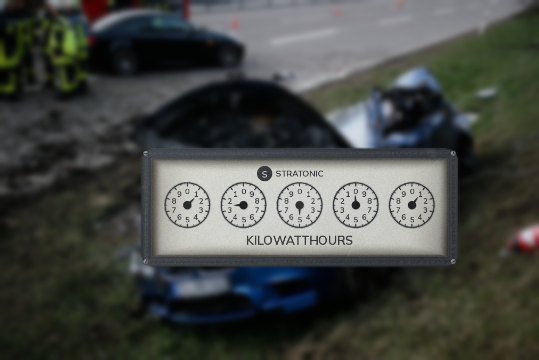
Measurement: 12501 kWh
